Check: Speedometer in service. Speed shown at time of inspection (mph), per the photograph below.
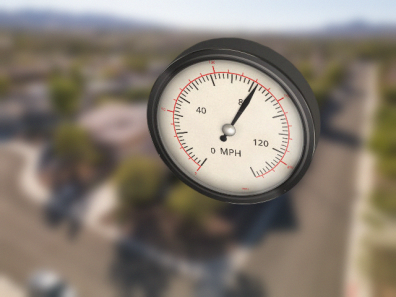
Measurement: 82 mph
